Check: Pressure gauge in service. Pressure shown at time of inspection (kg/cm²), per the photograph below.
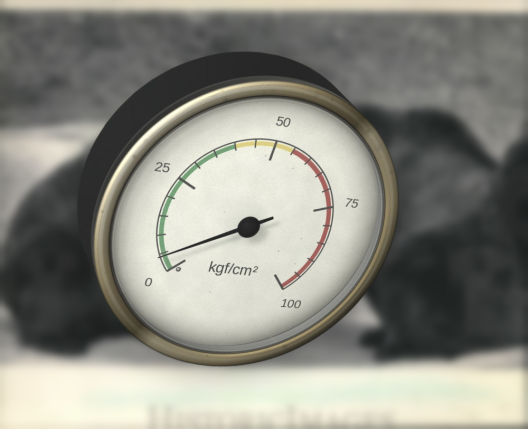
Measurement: 5 kg/cm²
